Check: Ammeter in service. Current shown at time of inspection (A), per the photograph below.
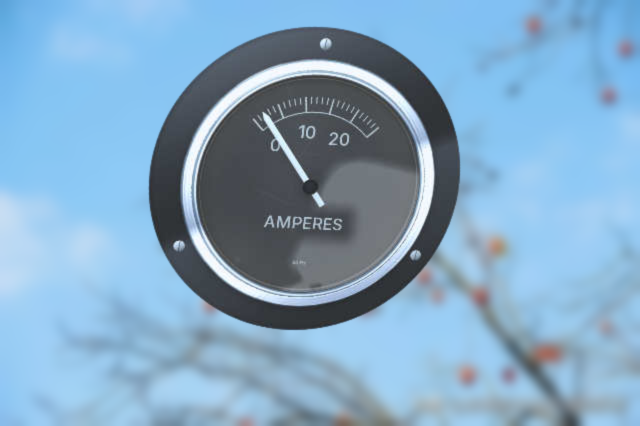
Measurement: 2 A
